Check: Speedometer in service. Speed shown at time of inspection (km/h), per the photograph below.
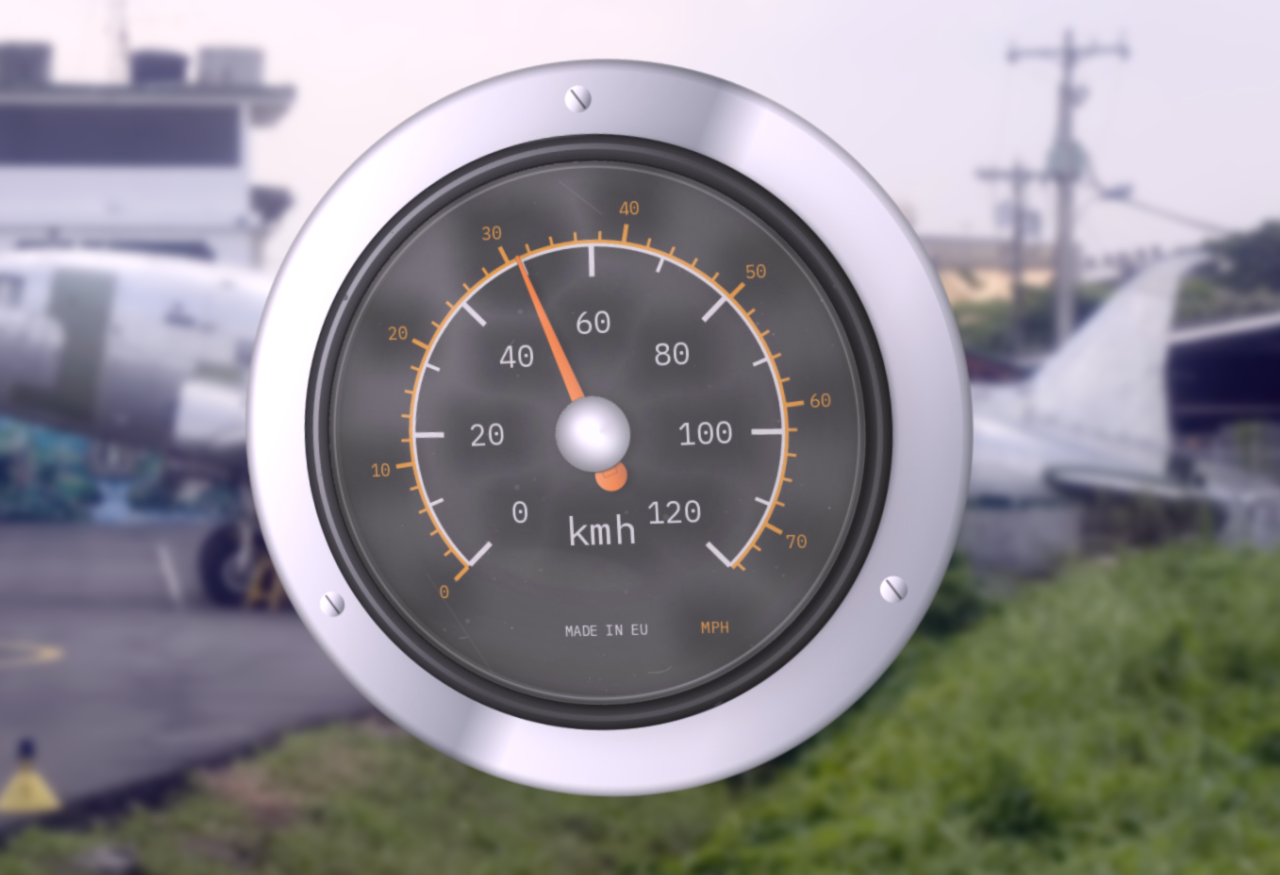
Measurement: 50 km/h
